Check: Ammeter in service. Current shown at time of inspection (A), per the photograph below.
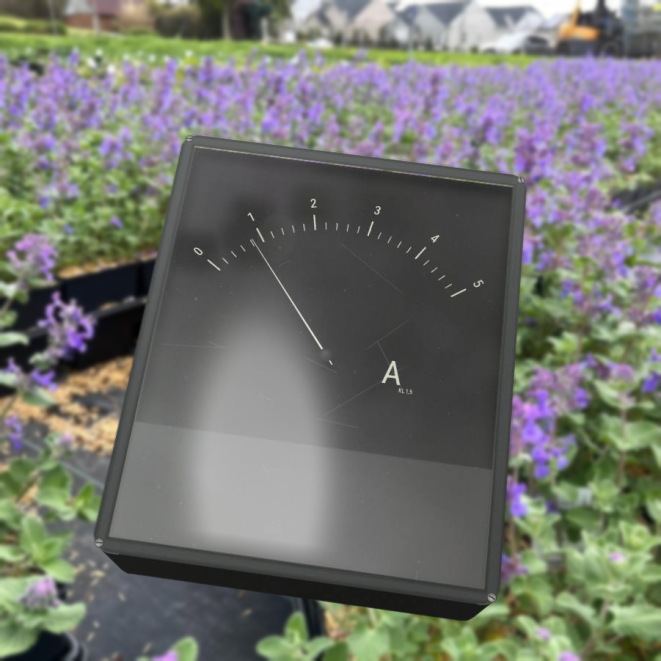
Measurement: 0.8 A
